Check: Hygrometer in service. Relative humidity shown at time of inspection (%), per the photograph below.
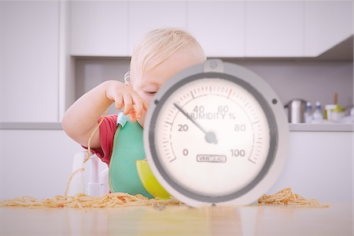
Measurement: 30 %
